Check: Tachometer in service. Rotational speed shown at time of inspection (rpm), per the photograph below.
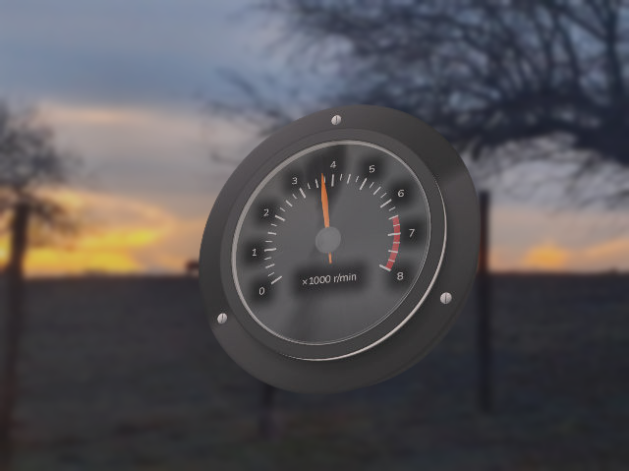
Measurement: 3750 rpm
